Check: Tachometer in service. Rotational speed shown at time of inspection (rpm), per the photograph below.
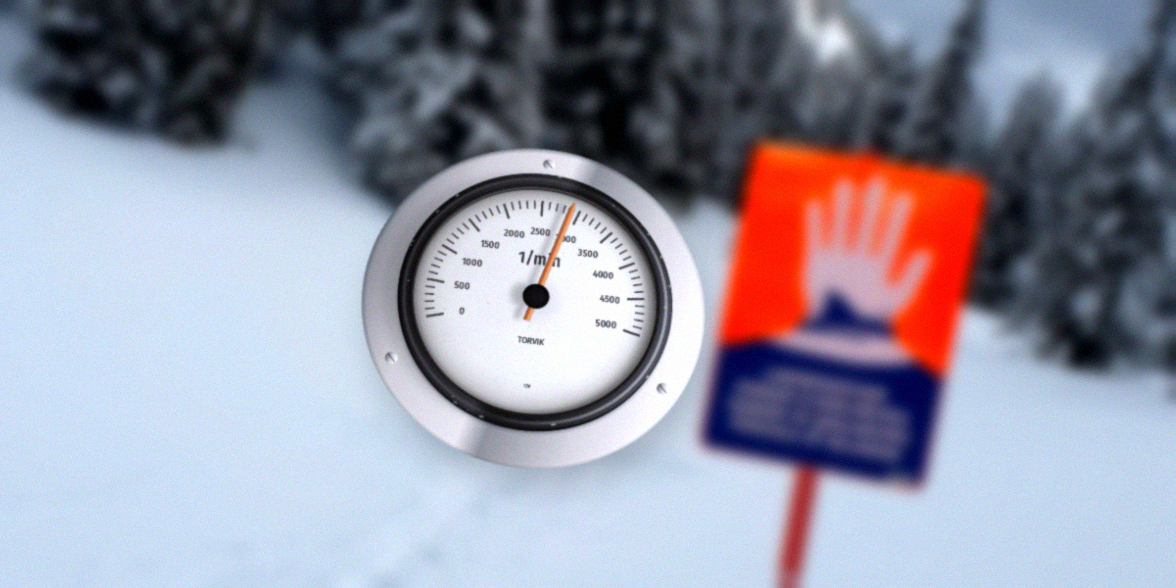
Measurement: 2900 rpm
